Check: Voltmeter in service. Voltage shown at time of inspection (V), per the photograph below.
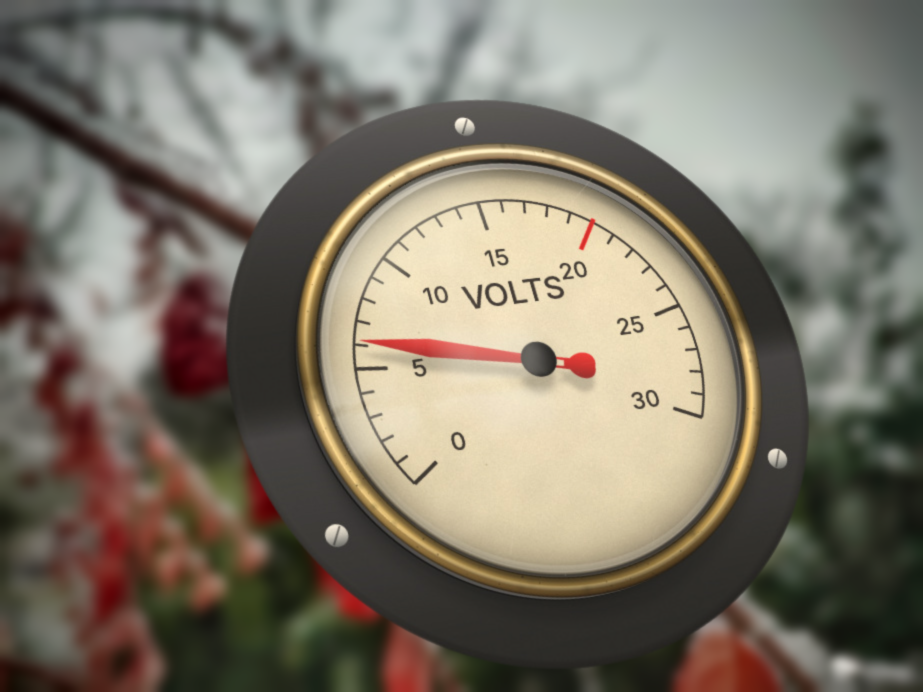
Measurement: 6 V
